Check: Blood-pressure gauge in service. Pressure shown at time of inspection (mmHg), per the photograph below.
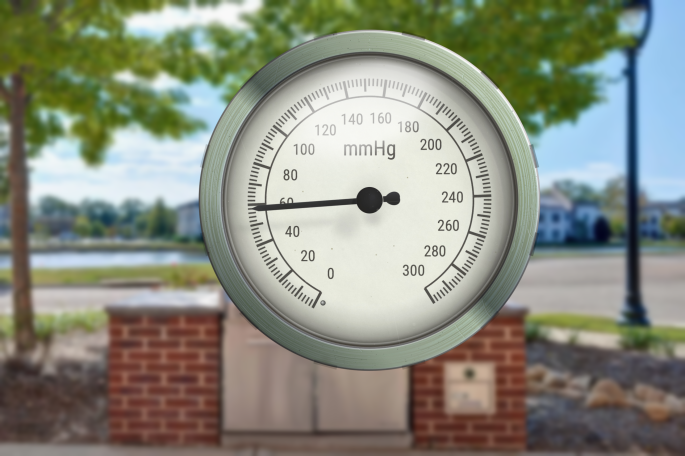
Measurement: 58 mmHg
